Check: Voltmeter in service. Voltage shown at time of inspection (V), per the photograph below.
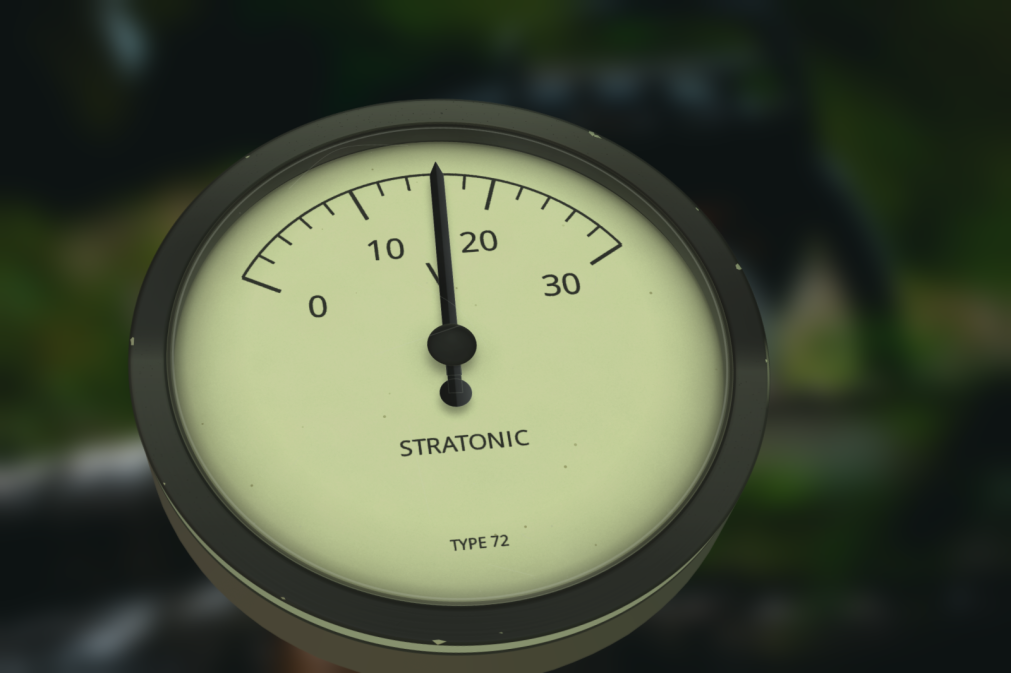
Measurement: 16 V
